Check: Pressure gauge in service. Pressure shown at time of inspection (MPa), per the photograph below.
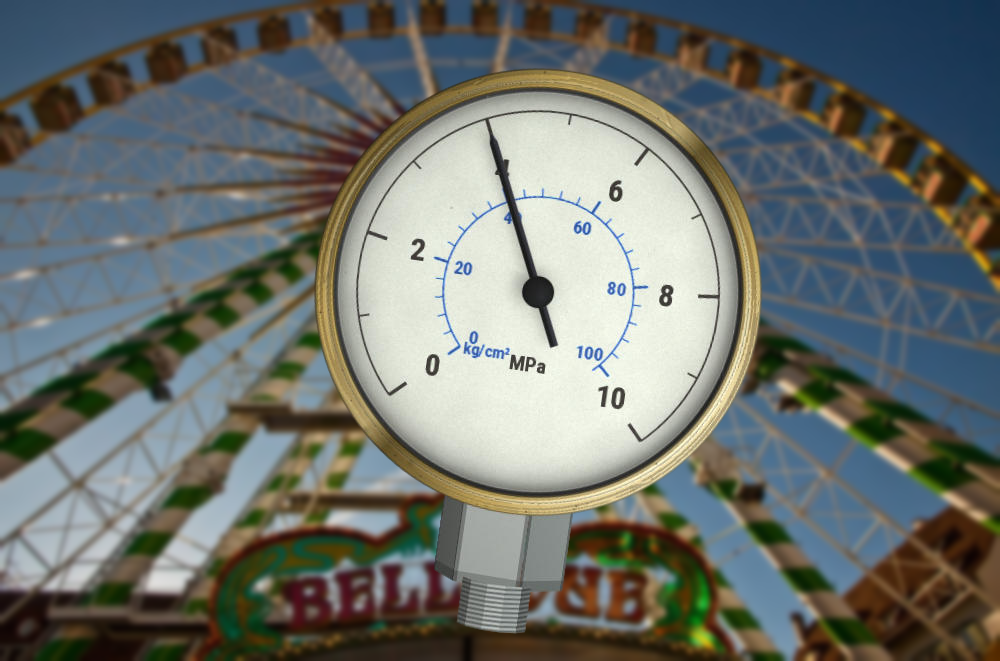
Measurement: 4 MPa
